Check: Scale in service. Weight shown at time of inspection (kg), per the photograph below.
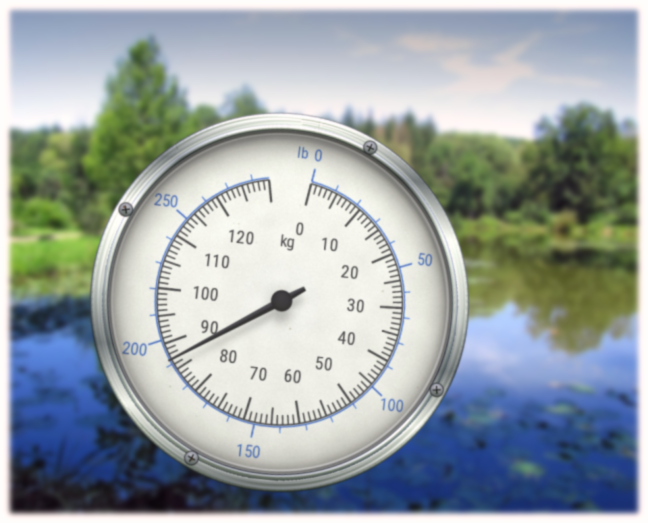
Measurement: 87 kg
